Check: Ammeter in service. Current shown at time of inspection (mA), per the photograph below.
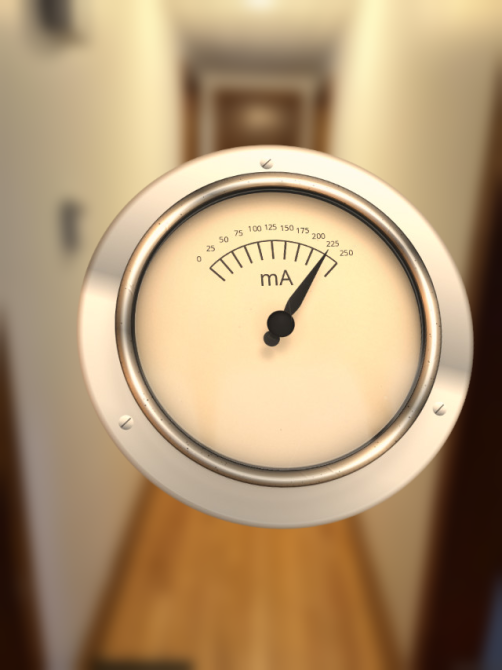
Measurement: 225 mA
